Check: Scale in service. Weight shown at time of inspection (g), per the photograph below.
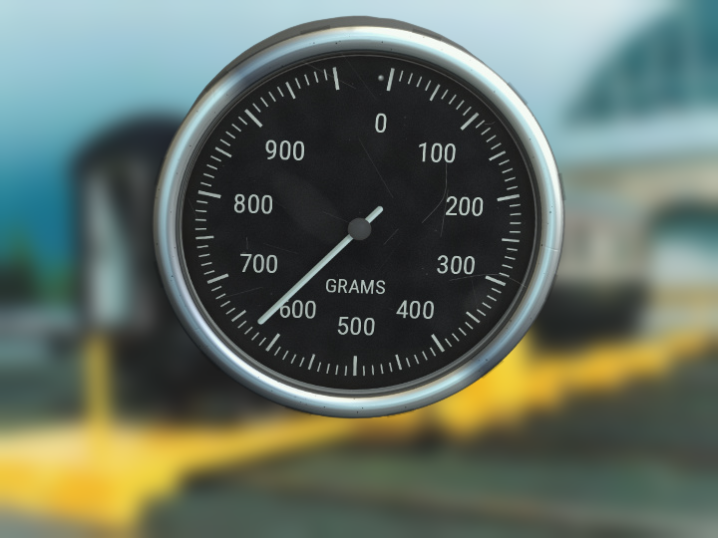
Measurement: 630 g
